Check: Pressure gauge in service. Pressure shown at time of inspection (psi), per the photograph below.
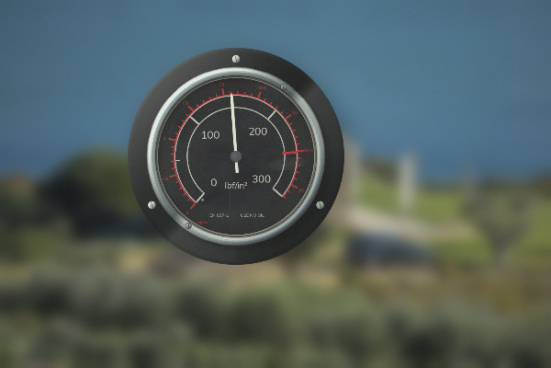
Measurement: 150 psi
